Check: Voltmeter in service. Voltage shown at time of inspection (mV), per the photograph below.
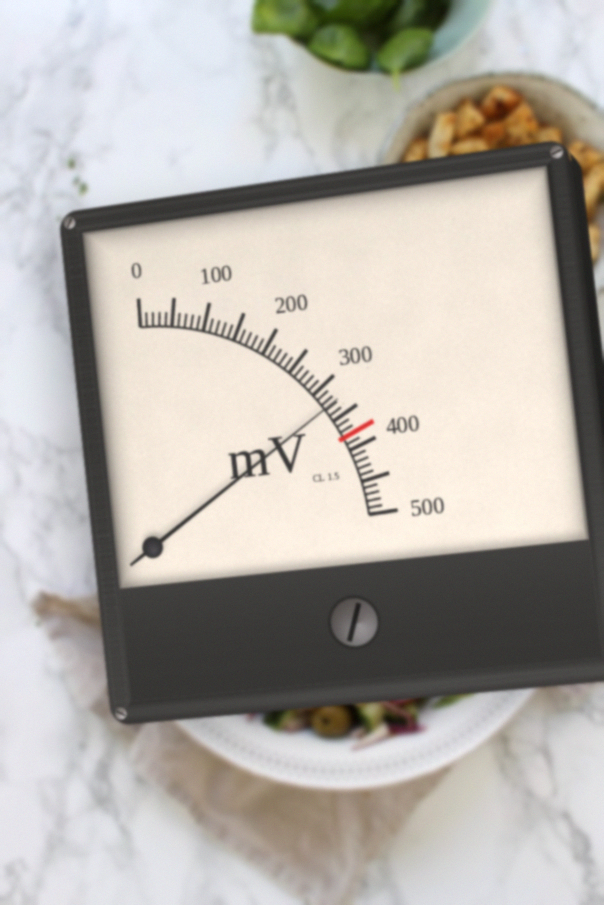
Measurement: 330 mV
